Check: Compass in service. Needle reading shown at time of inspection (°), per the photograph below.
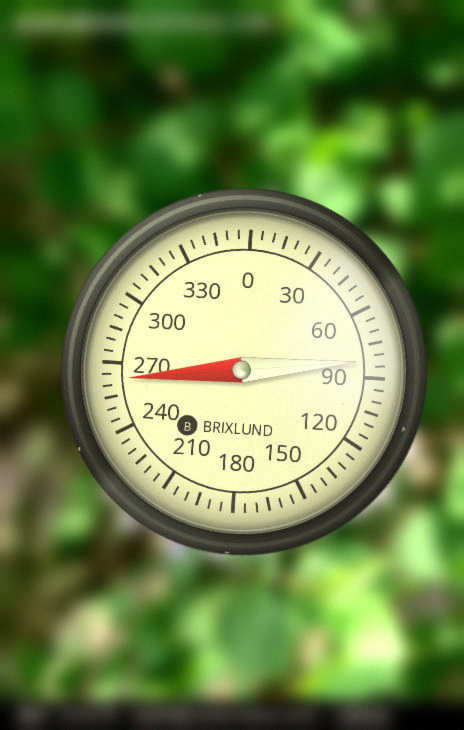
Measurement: 262.5 °
